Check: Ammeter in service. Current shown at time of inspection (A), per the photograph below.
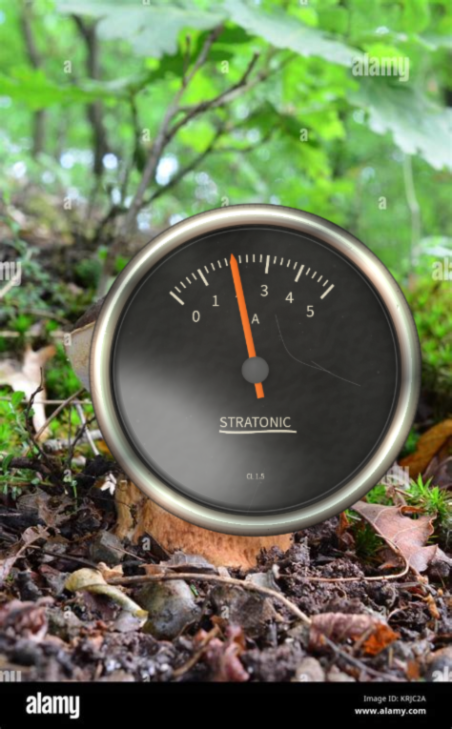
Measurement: 2 A
